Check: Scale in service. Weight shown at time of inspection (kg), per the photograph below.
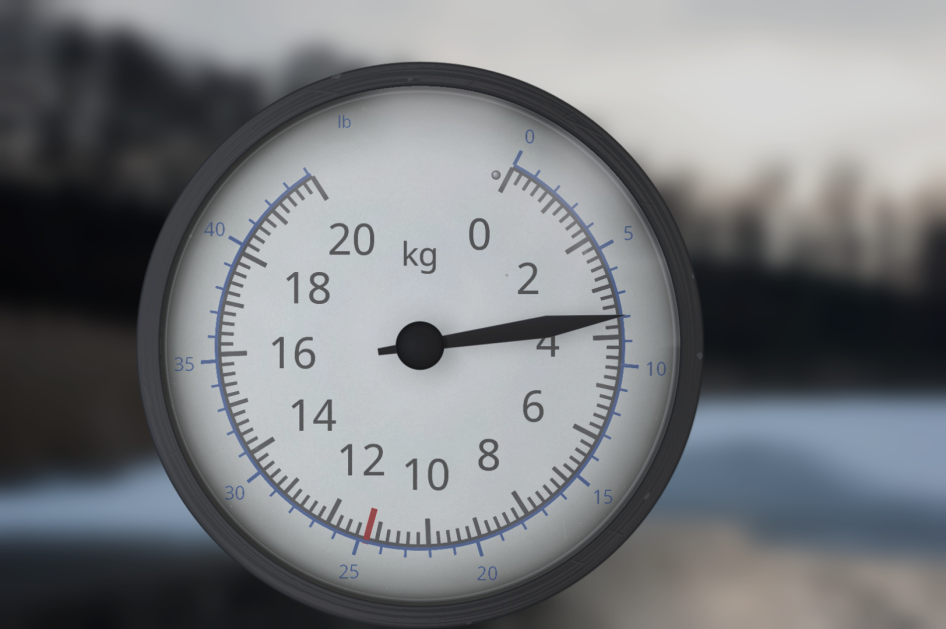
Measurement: 3.6 kg
